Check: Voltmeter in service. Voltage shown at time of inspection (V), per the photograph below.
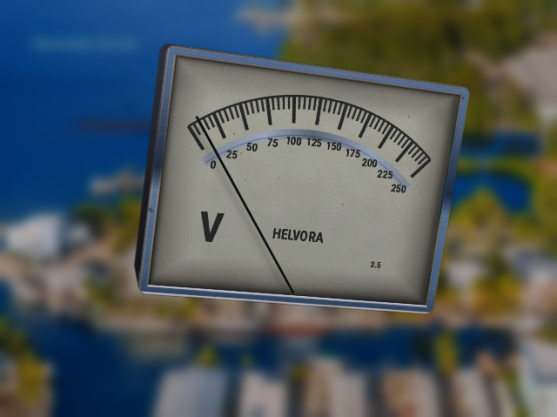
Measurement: 10 V
